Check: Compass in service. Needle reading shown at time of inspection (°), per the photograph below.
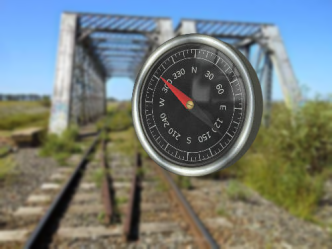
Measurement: 305 °
